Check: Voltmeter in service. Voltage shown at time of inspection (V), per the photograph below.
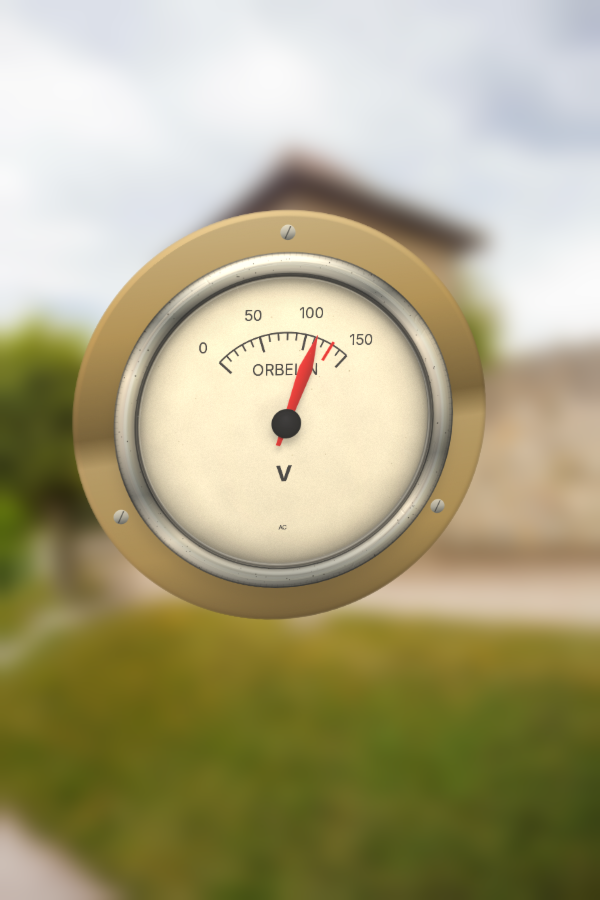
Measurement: 110 V
